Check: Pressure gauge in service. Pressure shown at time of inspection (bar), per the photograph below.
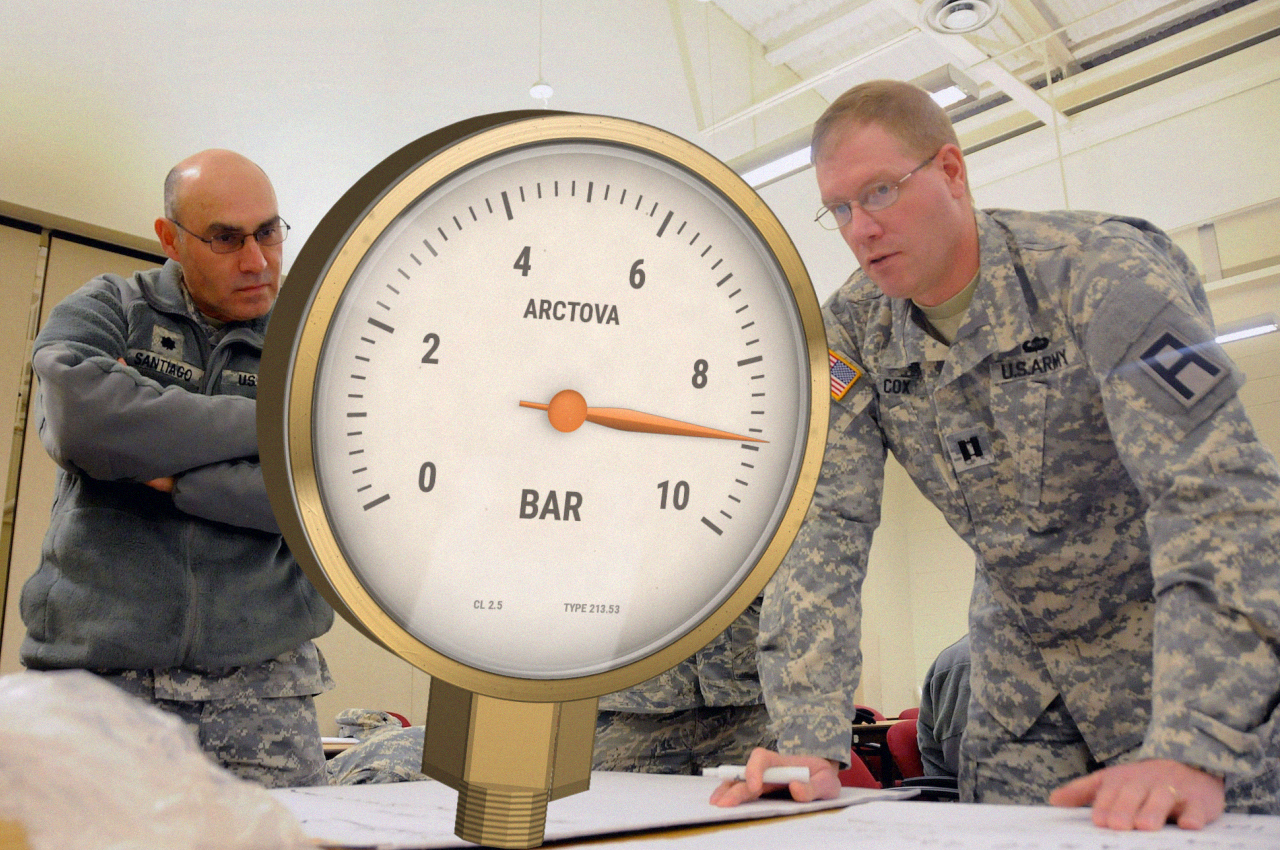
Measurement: 8.9 bar
